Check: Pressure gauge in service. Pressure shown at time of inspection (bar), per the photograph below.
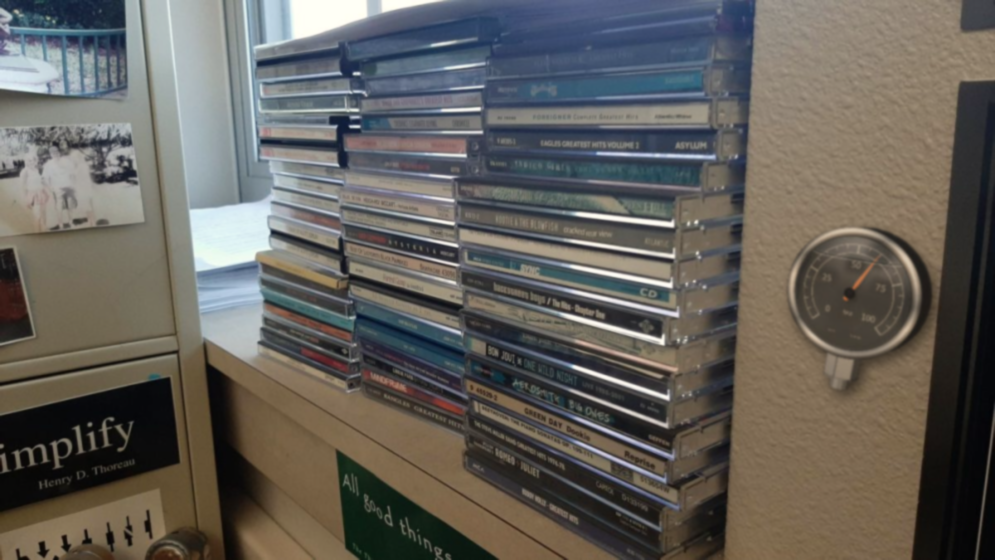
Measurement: 60 bar
